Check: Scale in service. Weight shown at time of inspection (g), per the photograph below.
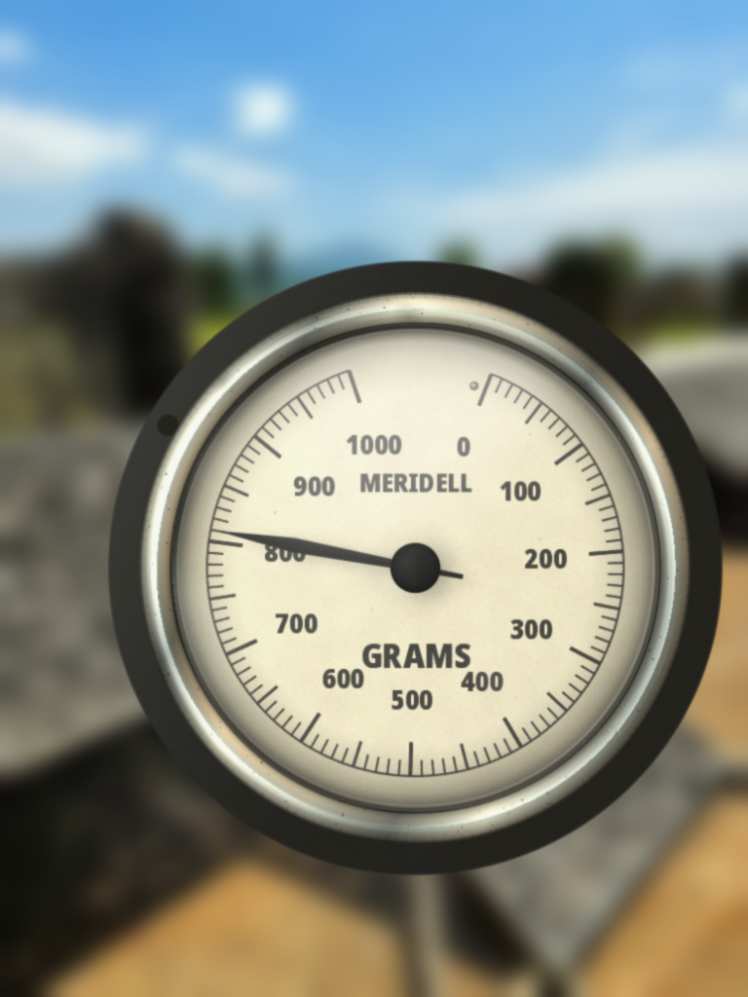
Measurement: 810 g
